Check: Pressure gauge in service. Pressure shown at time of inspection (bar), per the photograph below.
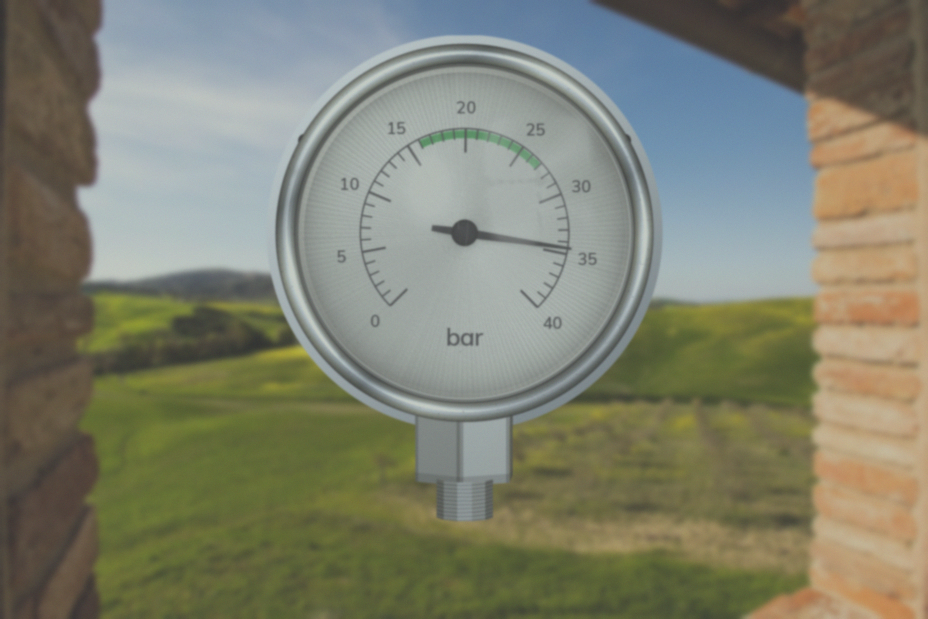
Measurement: 34.5 bar
